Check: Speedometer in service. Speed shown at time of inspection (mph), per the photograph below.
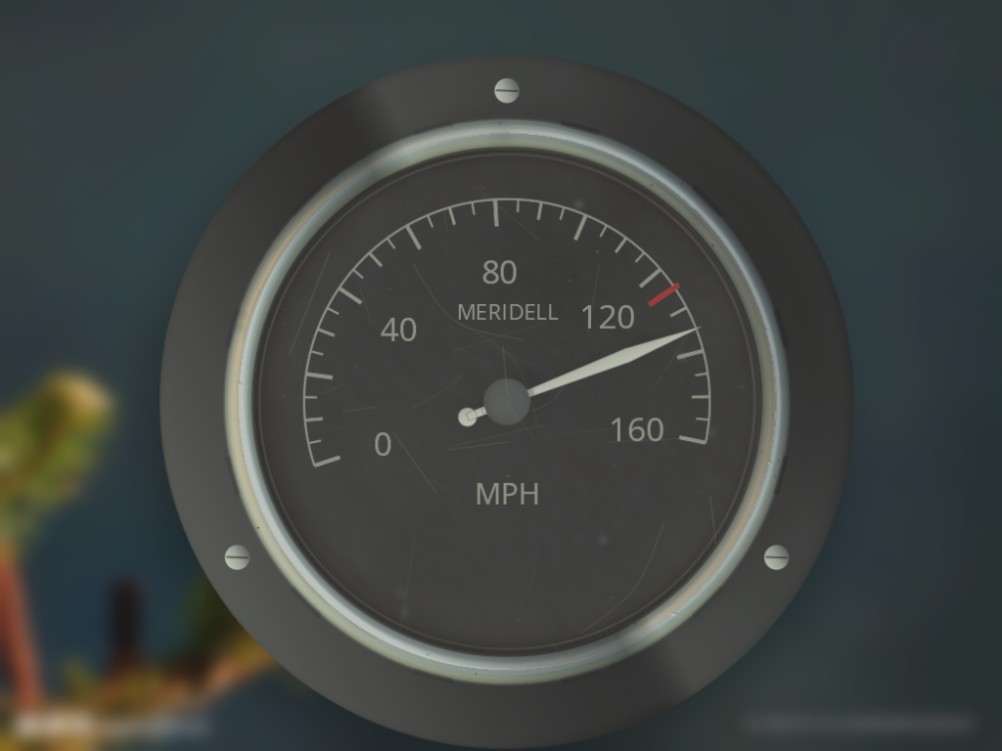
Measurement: 135 mph
